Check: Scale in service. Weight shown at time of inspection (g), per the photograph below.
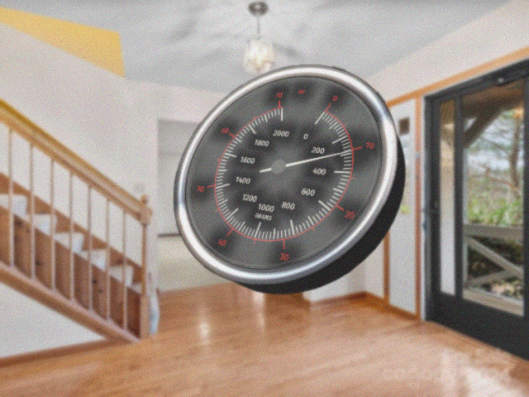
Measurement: 300 g
